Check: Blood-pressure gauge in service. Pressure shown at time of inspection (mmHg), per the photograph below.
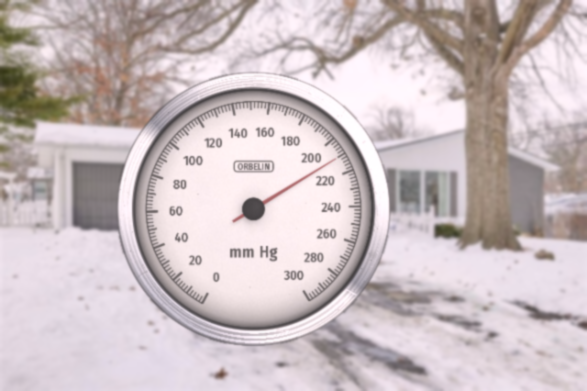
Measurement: 210 mmHg
